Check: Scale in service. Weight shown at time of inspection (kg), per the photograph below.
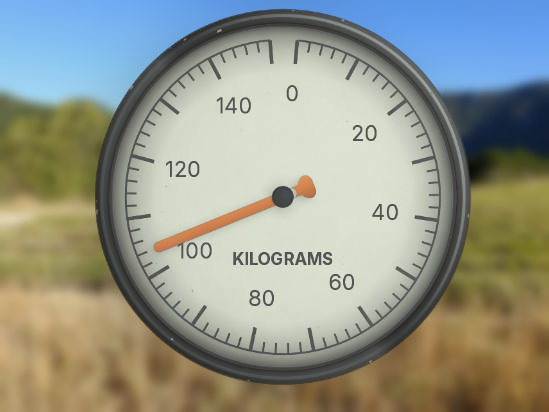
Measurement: 104 kg
